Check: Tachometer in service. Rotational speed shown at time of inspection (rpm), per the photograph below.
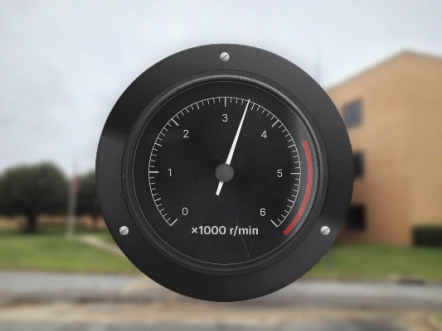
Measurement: 3400 rpm
